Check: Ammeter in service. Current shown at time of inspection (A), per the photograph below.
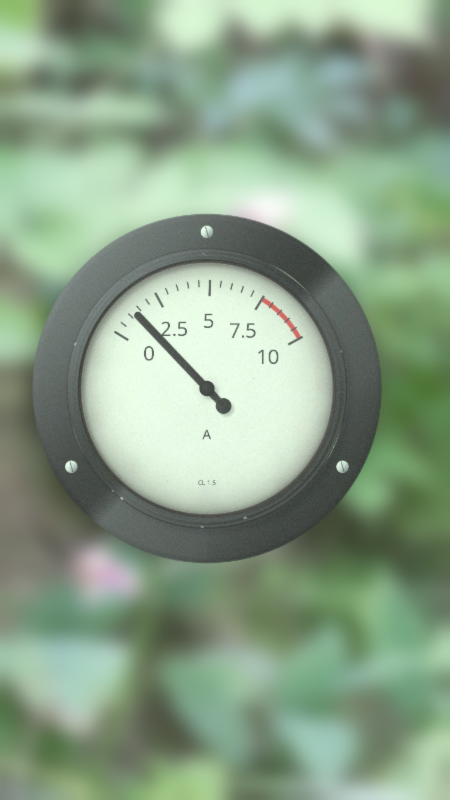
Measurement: 1.25 A
